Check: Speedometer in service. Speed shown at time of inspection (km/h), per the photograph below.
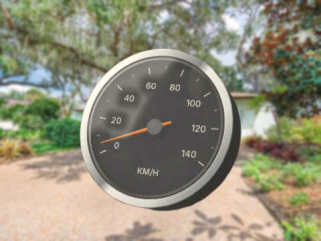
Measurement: 5 km/h
